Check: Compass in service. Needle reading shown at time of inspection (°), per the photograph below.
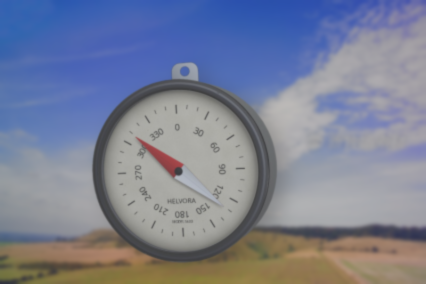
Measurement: 310 °
